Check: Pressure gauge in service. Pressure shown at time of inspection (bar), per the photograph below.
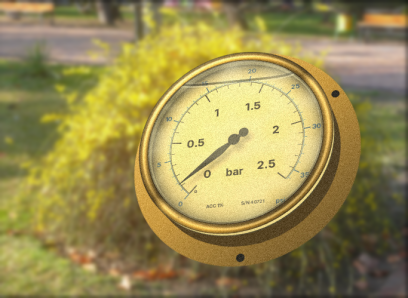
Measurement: 0.1 bar
